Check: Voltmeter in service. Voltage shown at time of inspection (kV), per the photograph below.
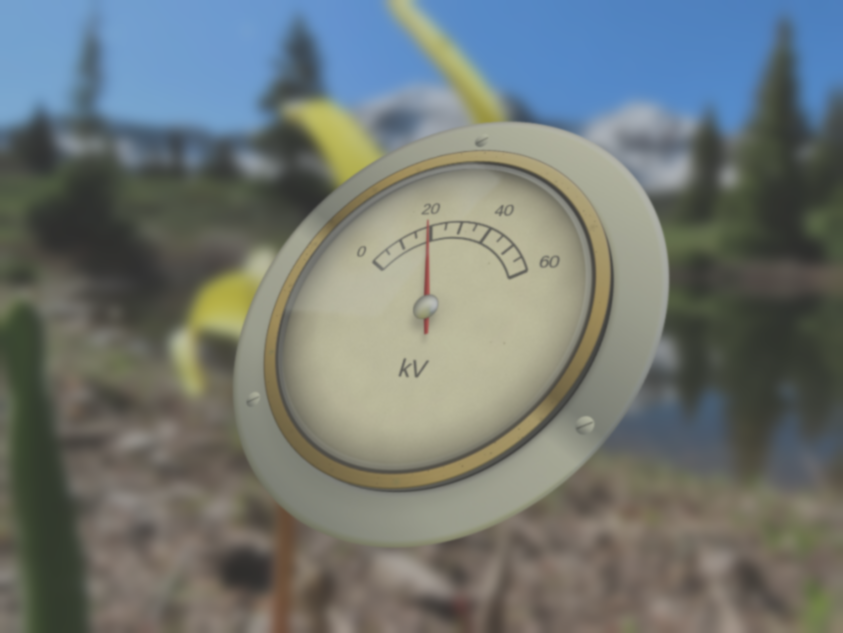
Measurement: 20 kV
